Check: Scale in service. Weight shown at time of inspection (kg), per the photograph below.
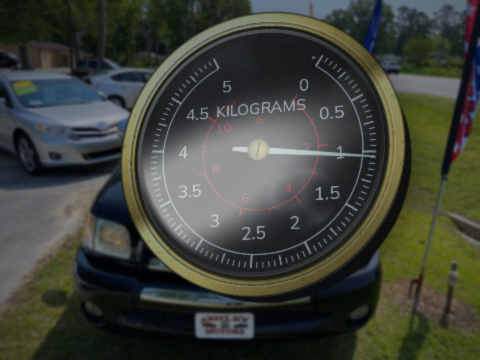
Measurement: 1.05 kg
